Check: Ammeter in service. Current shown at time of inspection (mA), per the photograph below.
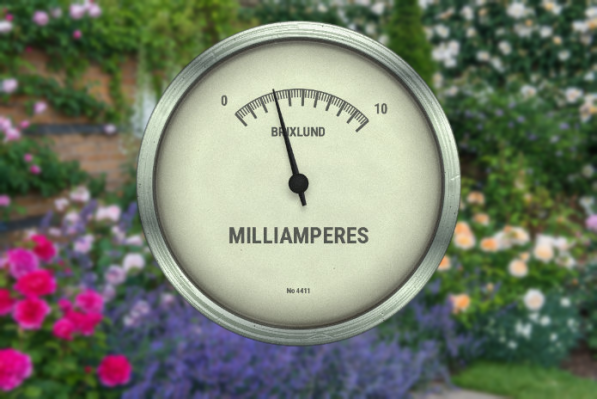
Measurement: 3 mA
